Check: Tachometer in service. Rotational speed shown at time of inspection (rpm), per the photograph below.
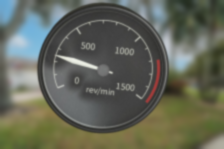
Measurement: 250 rpm
